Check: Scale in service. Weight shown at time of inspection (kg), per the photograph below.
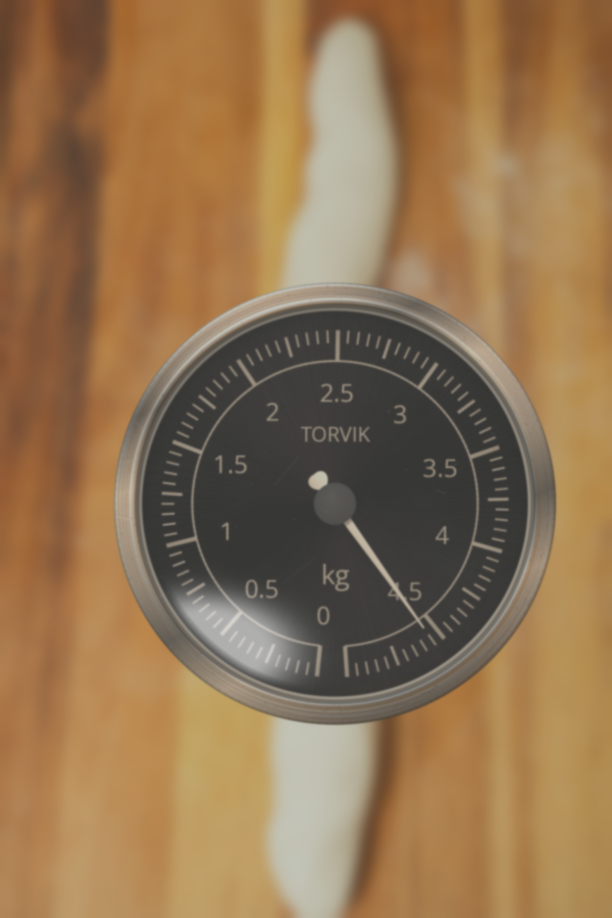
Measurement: 4.55 kg
